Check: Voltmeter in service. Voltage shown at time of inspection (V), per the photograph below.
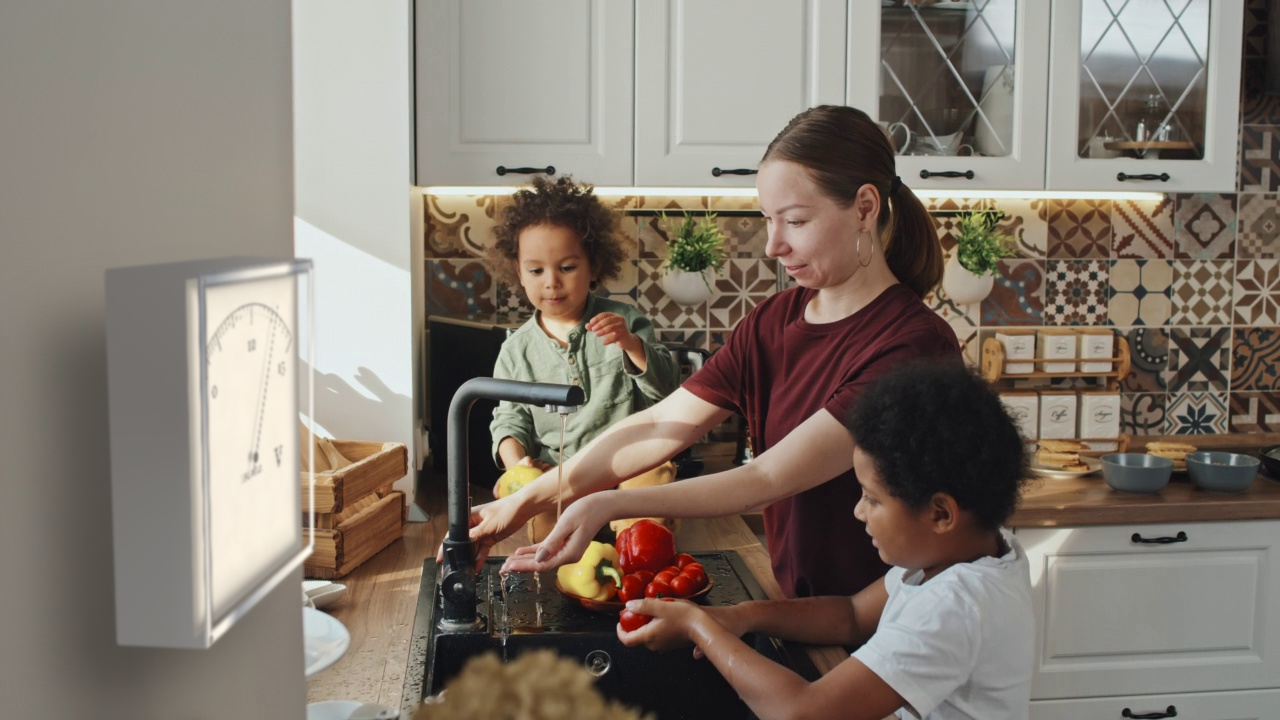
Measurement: 12.5 V
